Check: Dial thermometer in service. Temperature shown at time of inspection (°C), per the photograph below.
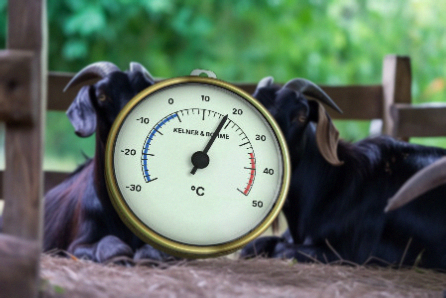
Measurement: 18 °C
